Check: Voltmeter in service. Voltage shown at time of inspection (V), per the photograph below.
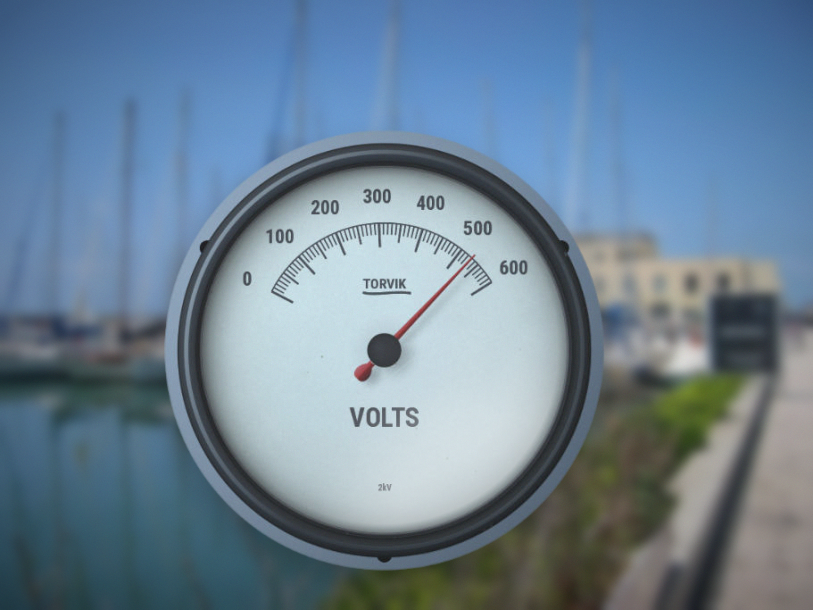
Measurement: 530 V
